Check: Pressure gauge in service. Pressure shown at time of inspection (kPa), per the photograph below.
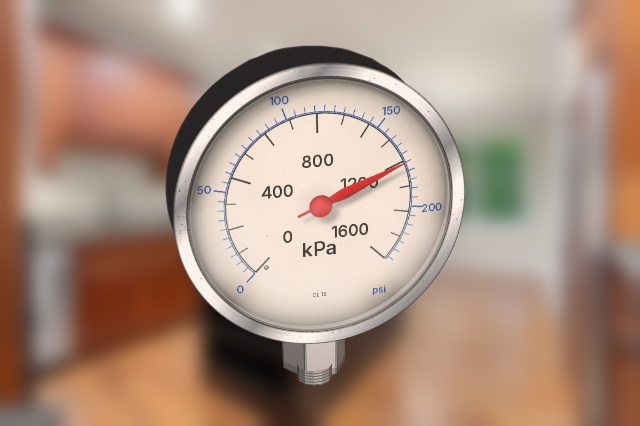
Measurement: 1200 kPa
